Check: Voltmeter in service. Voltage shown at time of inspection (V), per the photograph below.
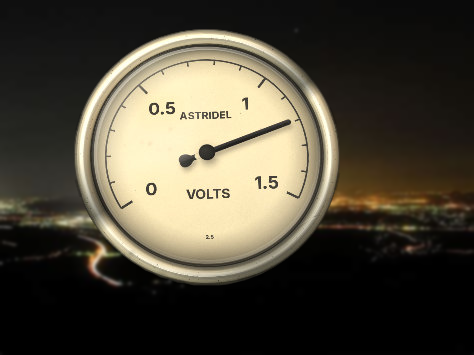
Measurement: 1.2 V
